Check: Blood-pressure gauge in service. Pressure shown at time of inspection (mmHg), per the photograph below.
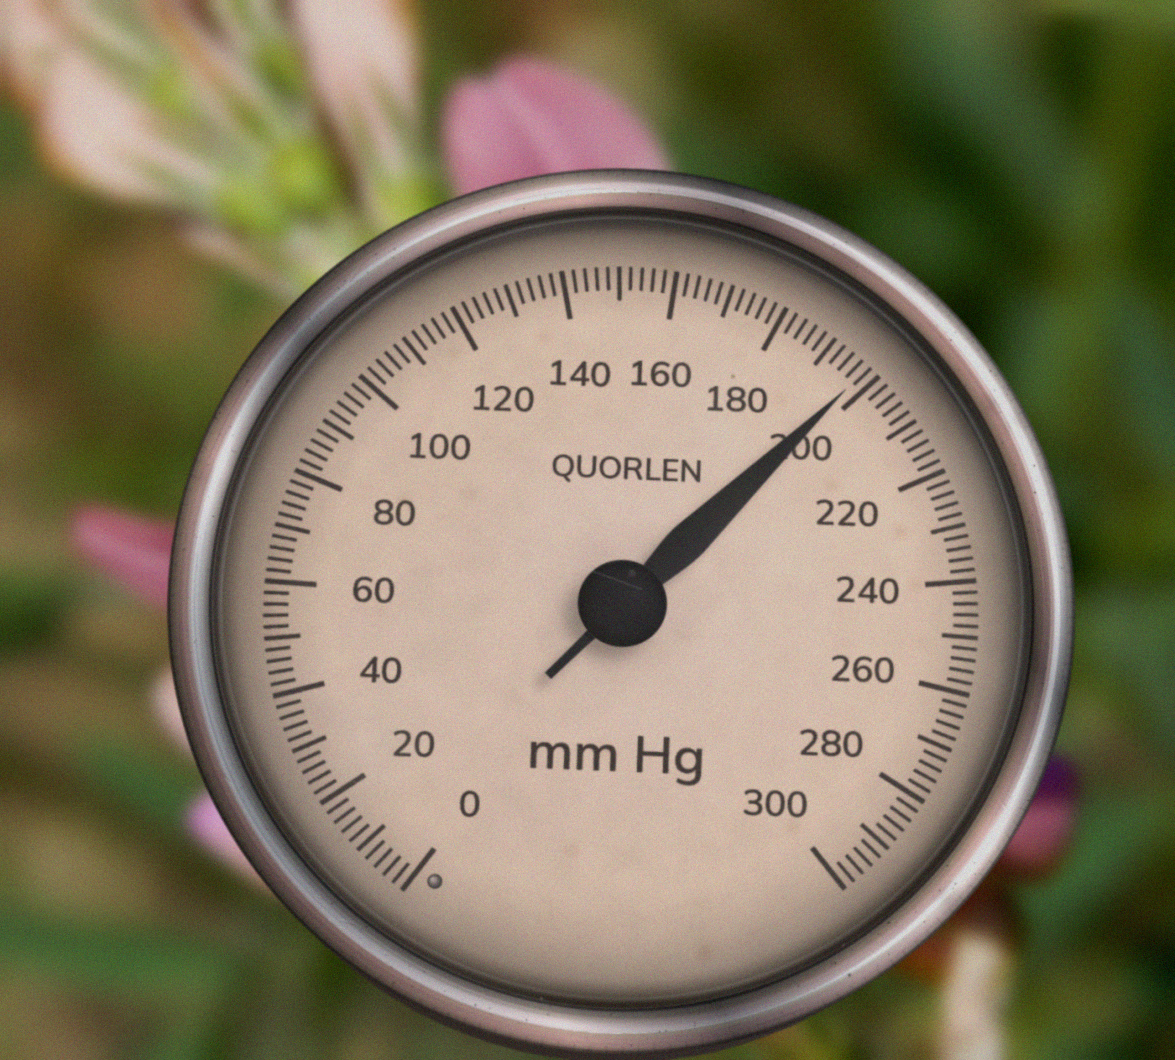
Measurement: 198 mmHg
